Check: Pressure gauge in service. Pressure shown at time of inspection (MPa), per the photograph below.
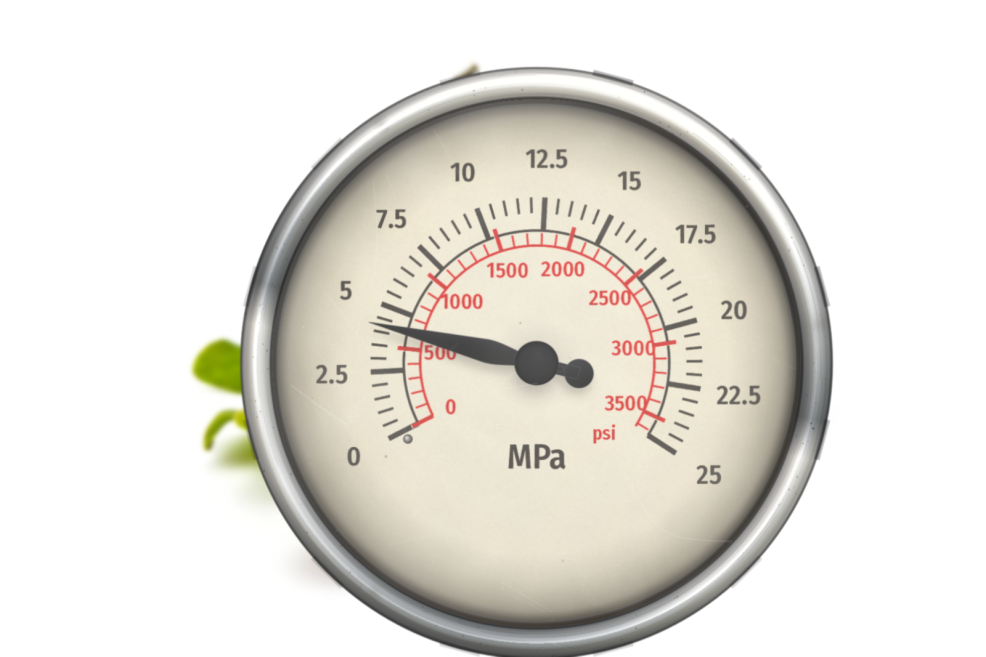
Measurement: 4.25 MPa
